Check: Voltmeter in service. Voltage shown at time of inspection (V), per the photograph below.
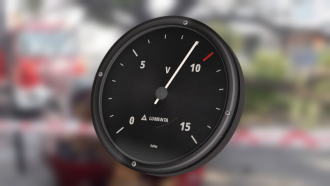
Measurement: 9 V
